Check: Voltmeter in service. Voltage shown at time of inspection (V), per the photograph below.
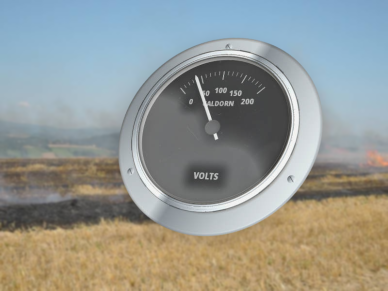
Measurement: 40 V
